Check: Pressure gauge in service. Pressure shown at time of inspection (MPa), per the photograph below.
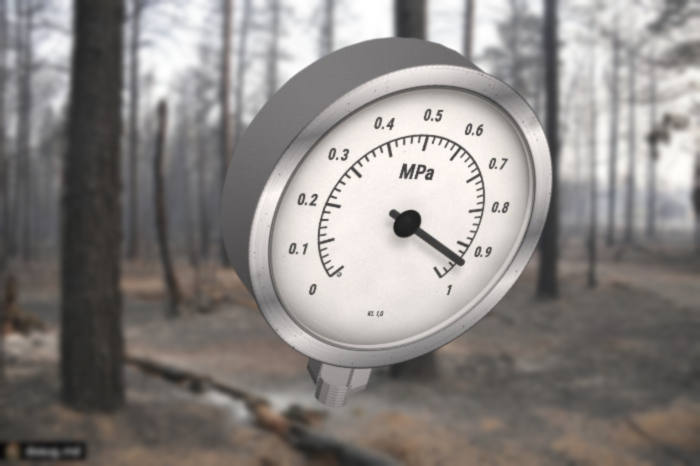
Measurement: 0.94 MPa
